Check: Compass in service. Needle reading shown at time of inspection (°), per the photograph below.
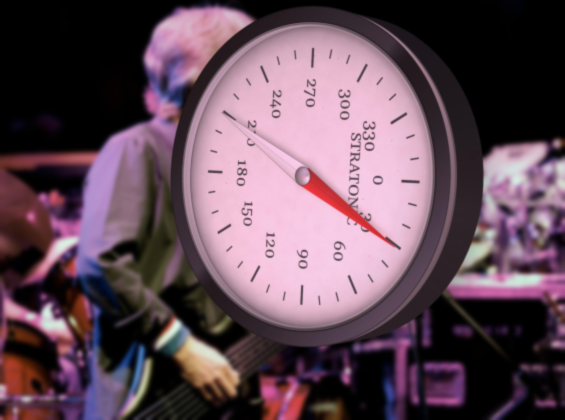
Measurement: 30 °
